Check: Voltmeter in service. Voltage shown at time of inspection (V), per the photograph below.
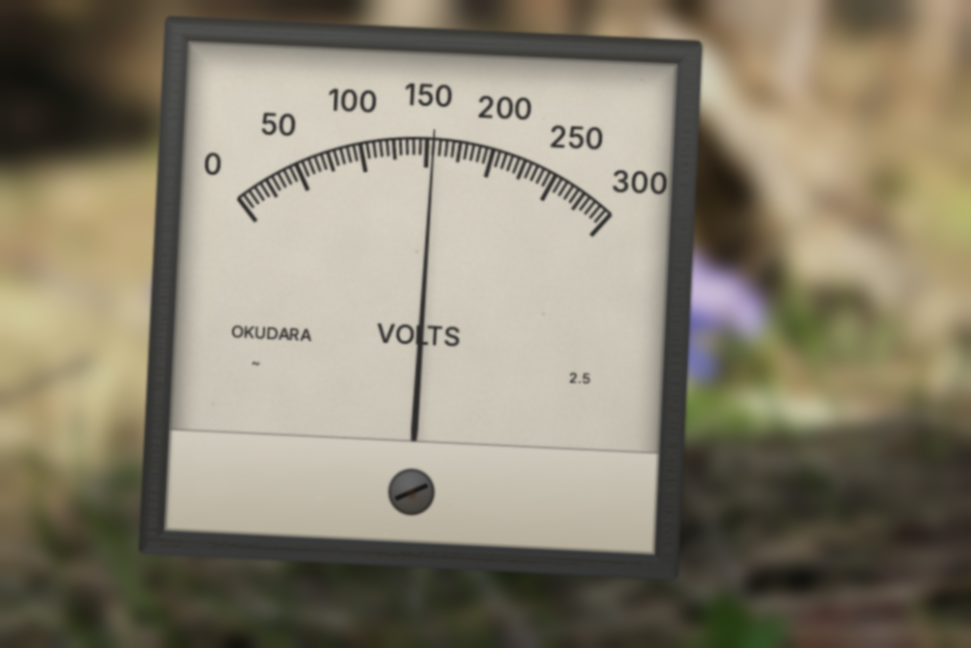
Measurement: 155 V
